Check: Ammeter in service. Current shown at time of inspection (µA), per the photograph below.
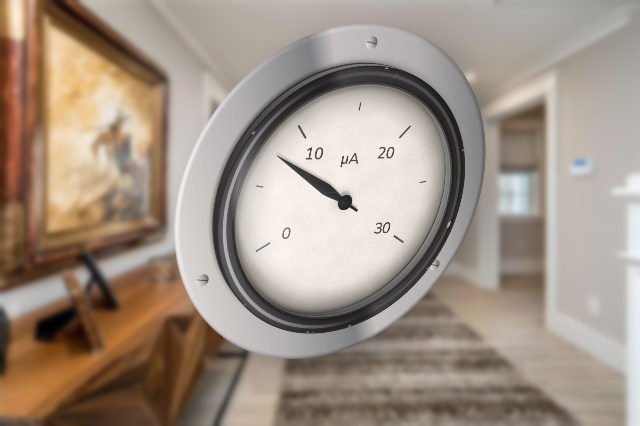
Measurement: 7.5 µA
